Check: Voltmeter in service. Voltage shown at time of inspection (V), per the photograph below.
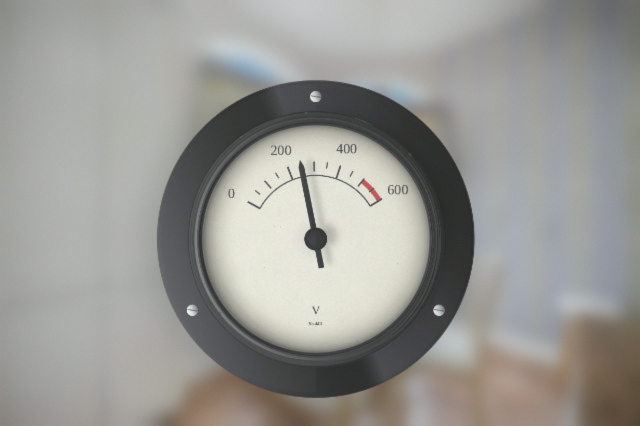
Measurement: 250 V
